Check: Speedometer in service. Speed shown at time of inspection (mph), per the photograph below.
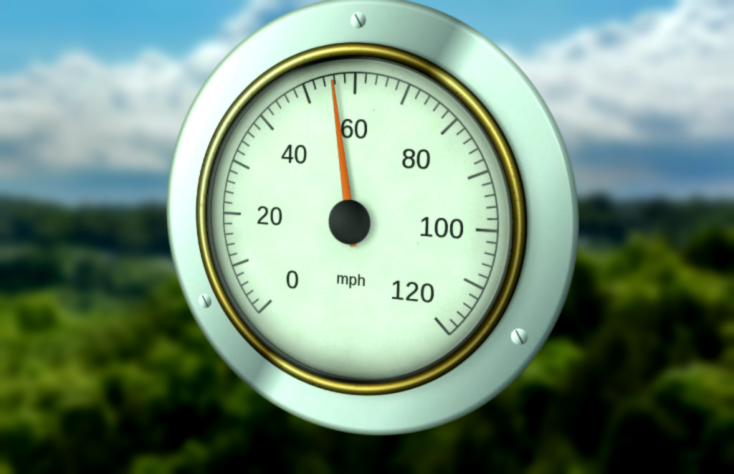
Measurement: 56 mph
